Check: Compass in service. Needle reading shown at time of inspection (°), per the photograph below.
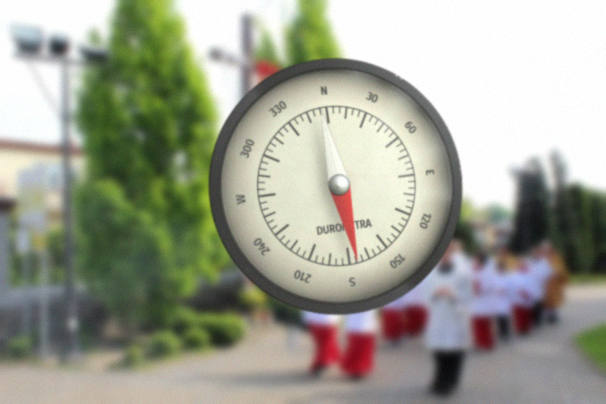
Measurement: 175 °
